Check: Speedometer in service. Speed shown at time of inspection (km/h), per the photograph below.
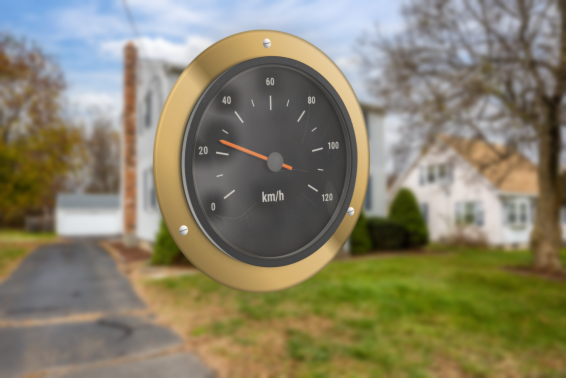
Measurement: 25 km/h
